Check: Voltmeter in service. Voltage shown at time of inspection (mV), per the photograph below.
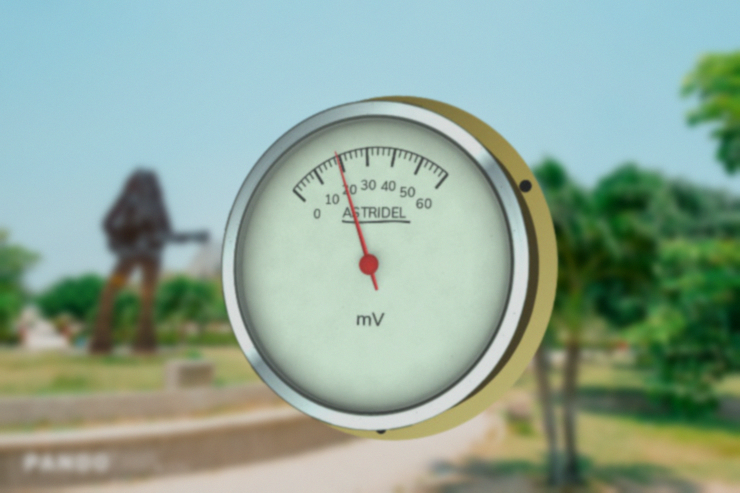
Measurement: 20 mV
